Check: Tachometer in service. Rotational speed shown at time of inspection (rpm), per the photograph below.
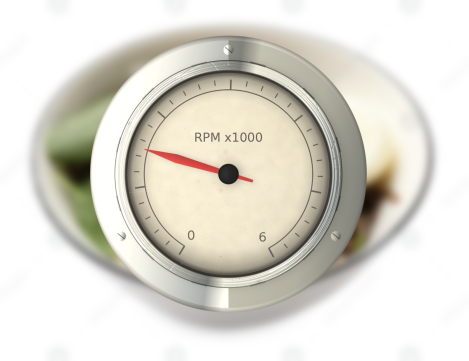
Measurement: 1500 rpm
